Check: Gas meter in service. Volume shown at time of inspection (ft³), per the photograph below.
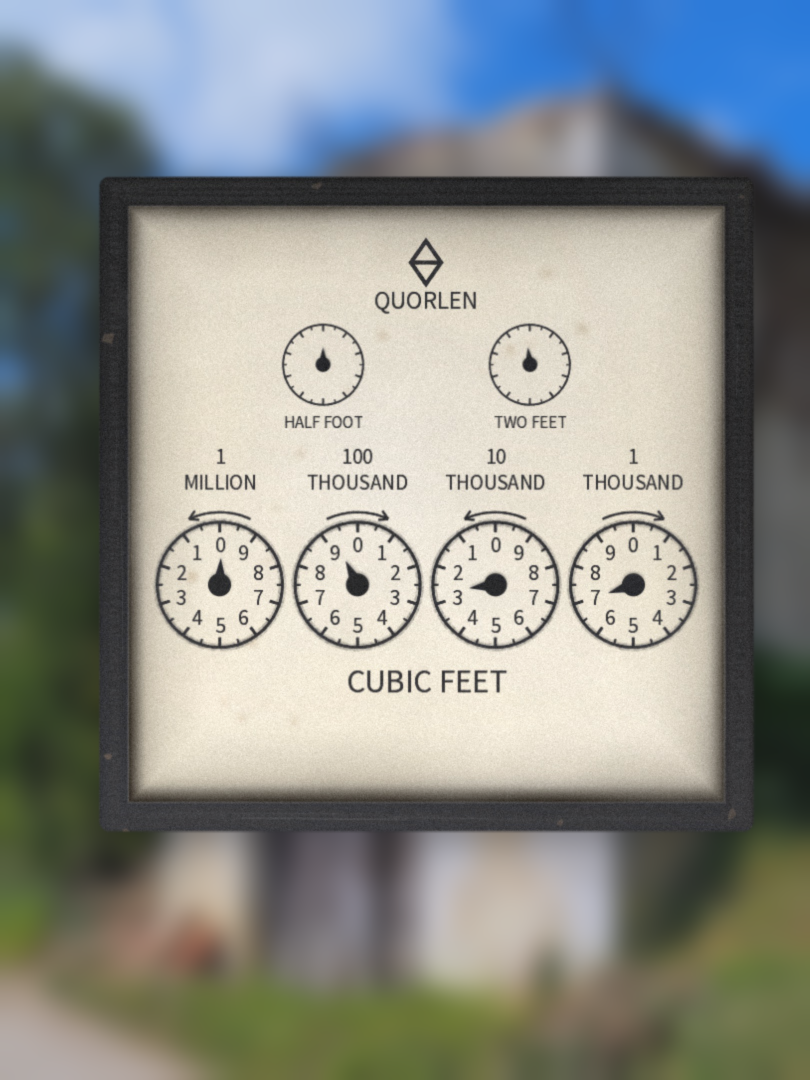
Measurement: 992700 ft³
